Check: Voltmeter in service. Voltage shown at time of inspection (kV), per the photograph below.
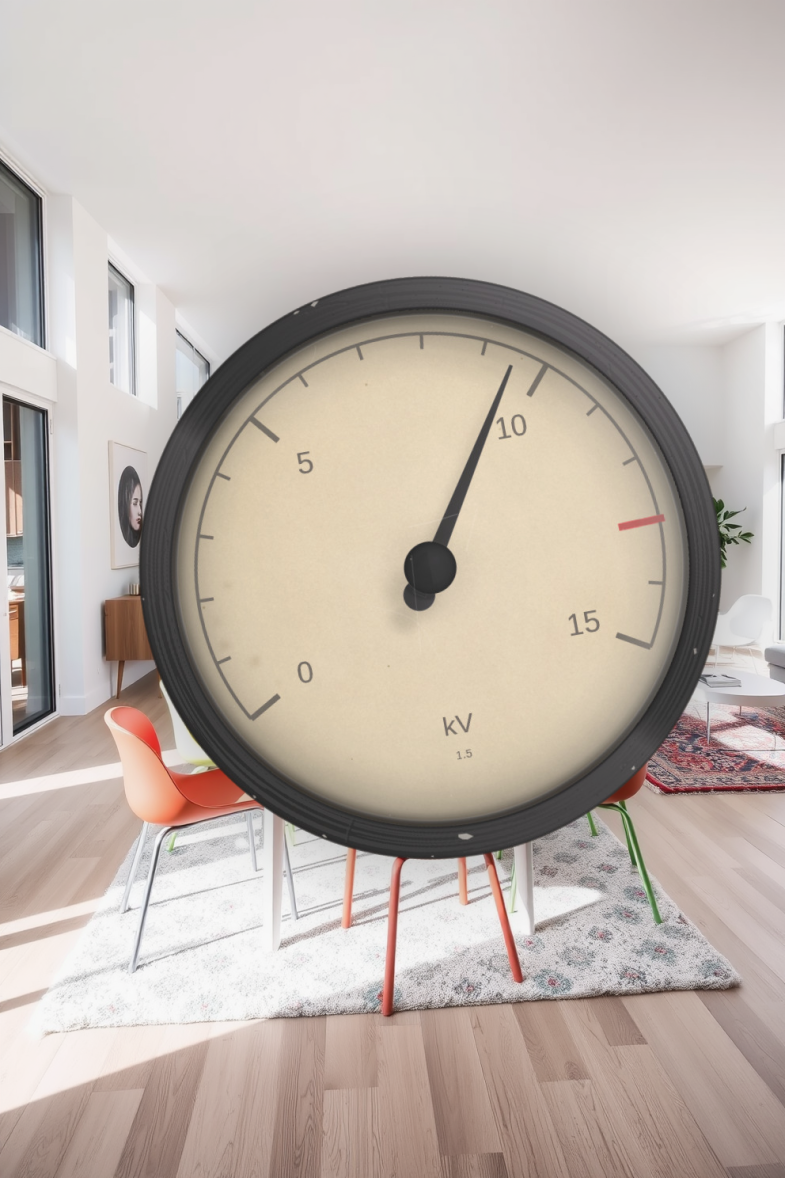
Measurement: 9.5 kV
